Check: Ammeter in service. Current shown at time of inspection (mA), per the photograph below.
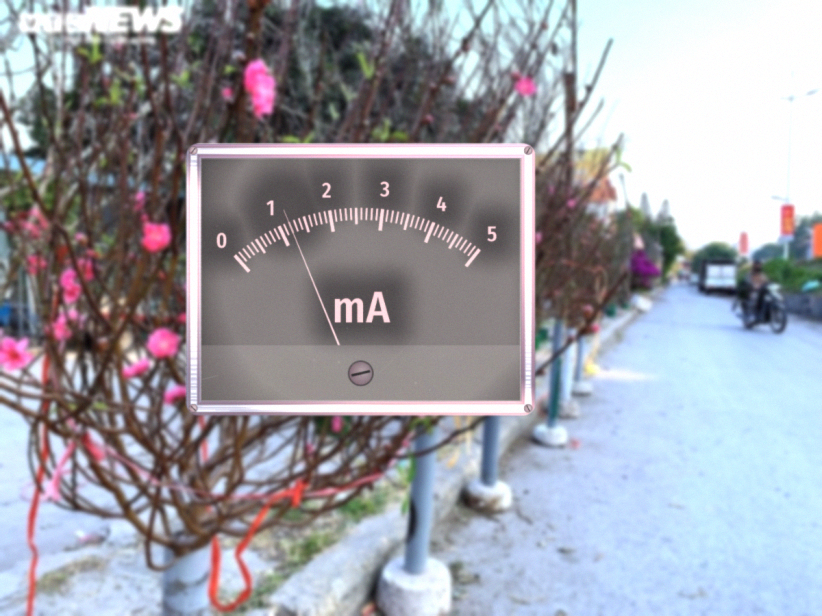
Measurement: 1.2 mA
